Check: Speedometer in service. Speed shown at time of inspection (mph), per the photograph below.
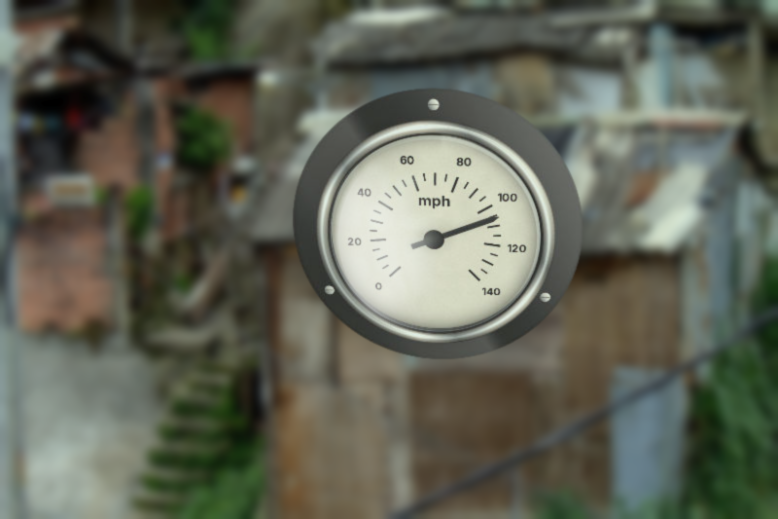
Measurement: 105 mph
